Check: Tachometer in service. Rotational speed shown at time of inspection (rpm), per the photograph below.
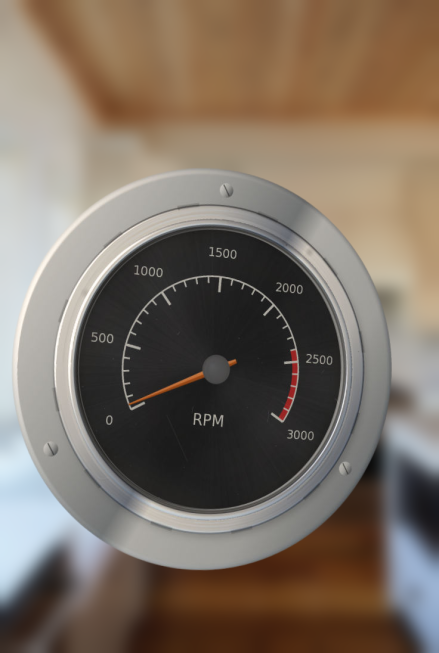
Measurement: 50 rpm
